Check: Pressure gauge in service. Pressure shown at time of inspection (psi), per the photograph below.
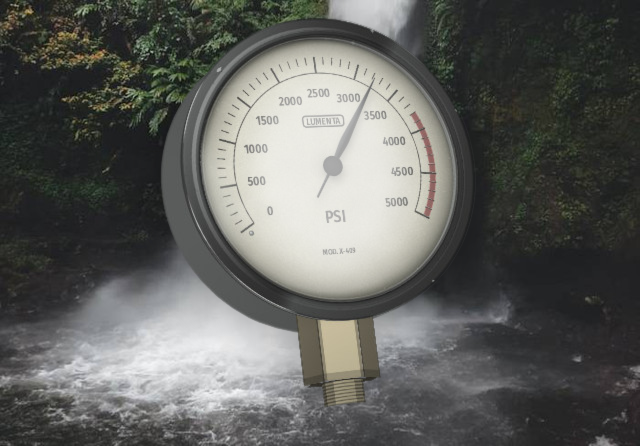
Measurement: 3200 psi
